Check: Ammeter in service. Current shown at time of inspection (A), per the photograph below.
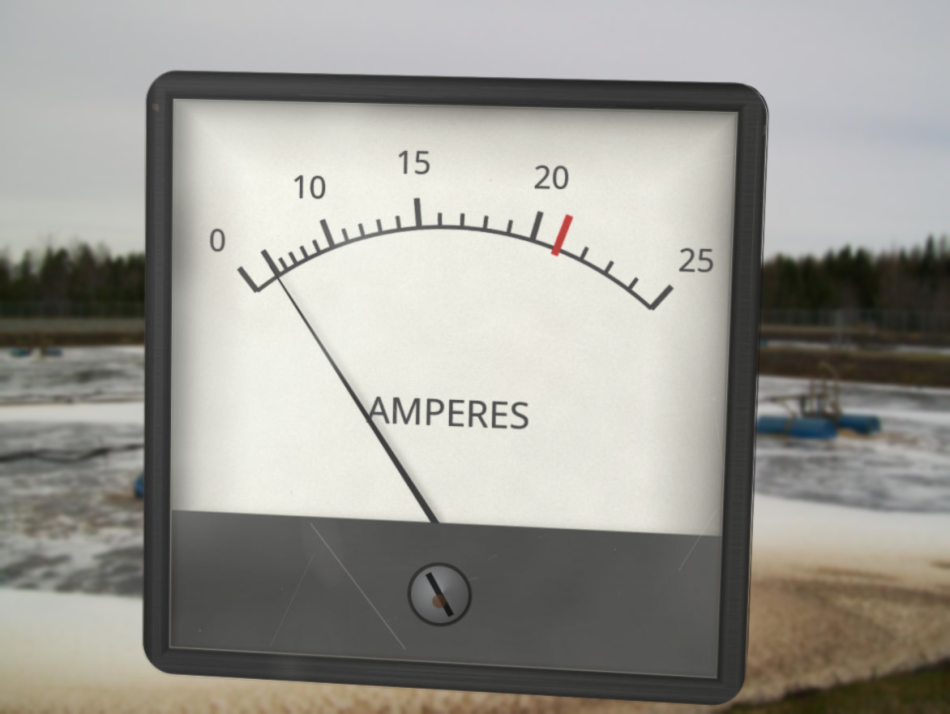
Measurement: 5 A
